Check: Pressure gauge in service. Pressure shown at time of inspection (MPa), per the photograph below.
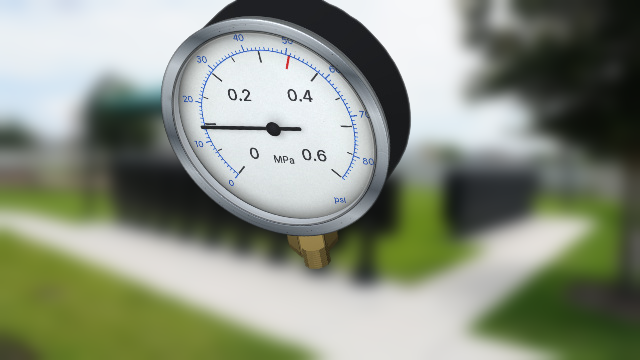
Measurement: 0.1 MPa
